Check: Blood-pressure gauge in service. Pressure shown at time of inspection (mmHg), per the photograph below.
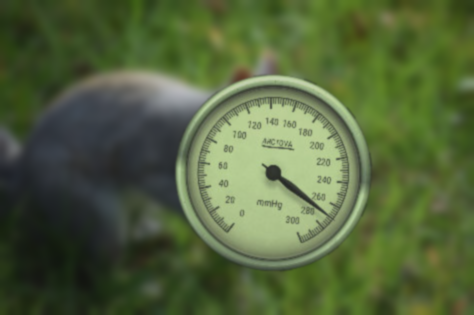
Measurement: 270 mmHg
